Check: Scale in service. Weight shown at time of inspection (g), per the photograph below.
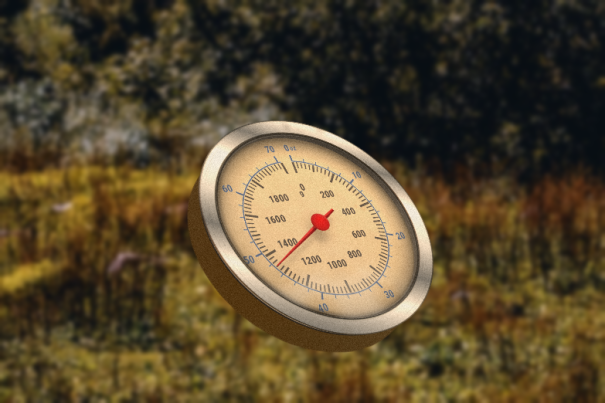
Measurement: 1340 g
